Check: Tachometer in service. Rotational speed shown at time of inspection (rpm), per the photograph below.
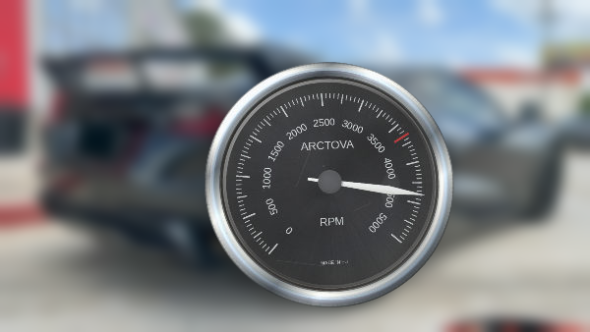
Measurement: 4400 rpm
